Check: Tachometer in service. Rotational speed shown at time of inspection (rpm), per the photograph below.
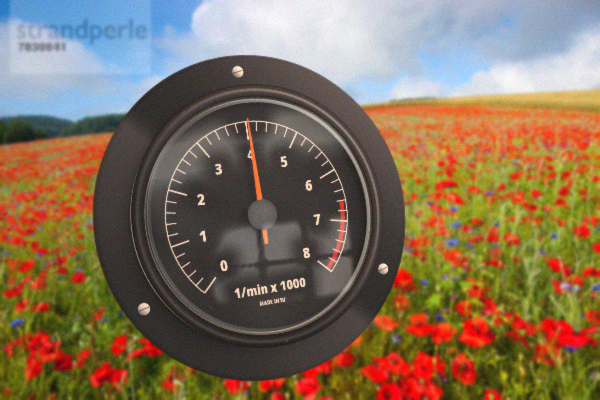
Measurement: 4000 rpm
